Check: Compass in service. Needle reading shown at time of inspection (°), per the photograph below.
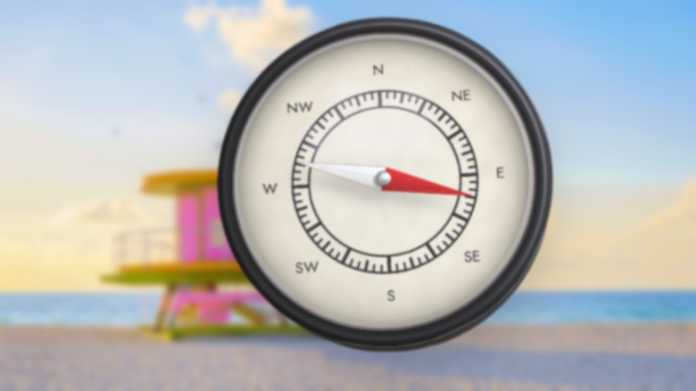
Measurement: 105 °
